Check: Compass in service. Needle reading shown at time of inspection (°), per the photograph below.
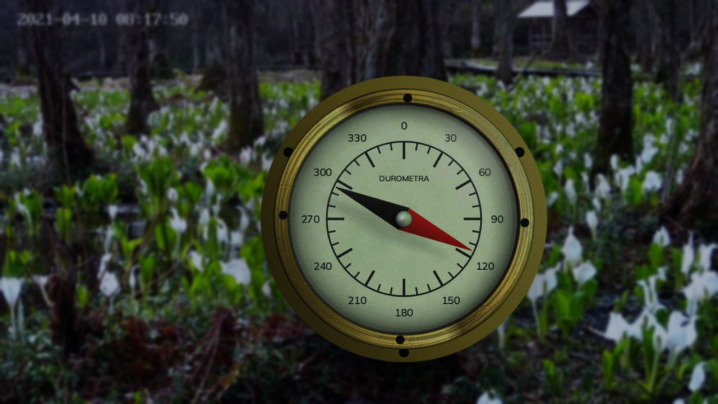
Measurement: 115 °
